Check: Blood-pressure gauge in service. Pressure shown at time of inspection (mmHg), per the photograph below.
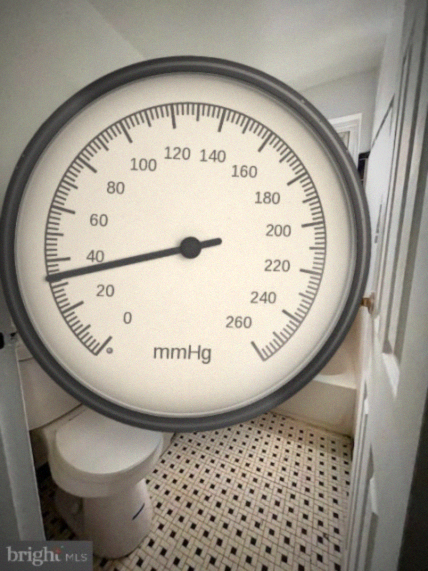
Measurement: 34 mmHg
